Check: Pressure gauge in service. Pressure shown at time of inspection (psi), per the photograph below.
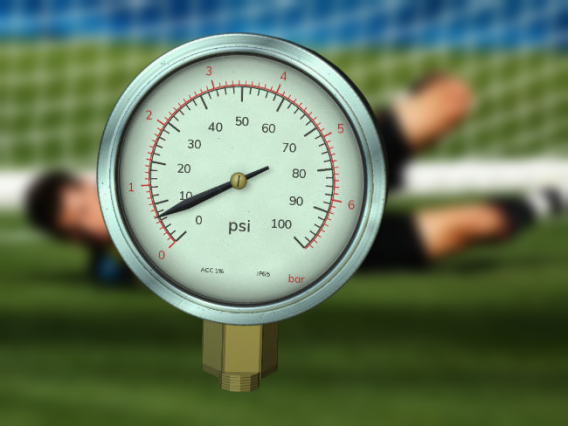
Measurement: 7 psi
